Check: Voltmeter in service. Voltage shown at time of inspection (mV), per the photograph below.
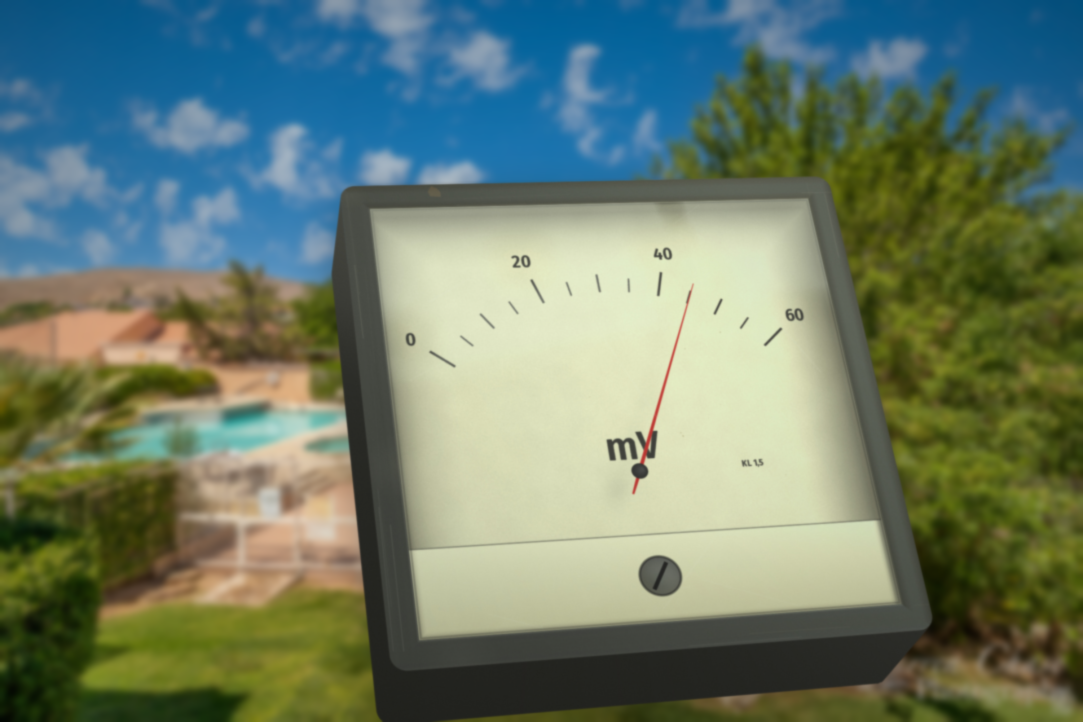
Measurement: 45 mV
